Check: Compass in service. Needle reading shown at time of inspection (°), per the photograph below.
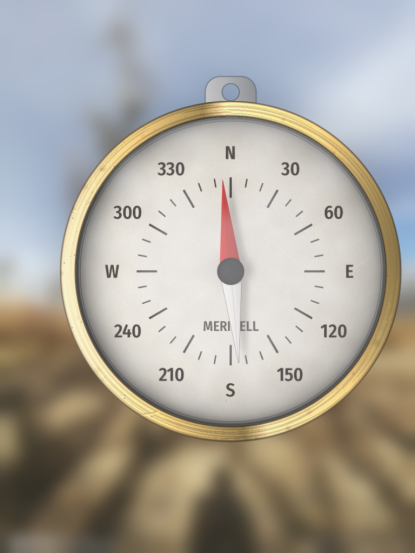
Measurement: 355 °
